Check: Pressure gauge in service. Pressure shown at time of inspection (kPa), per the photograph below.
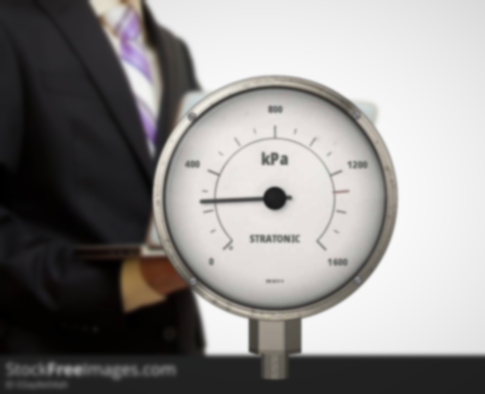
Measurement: 250 kPa
